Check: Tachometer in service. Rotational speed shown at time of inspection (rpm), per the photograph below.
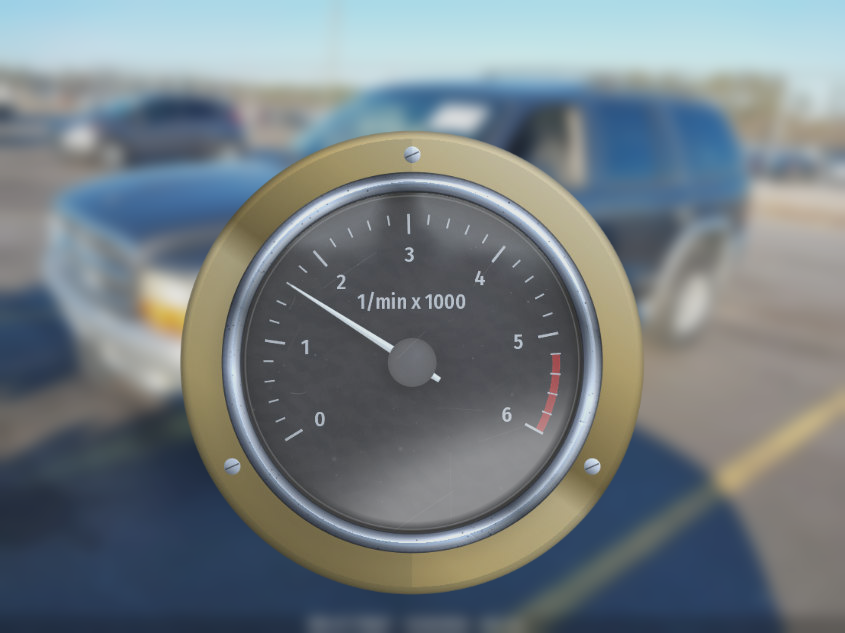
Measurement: 1600 rpm
